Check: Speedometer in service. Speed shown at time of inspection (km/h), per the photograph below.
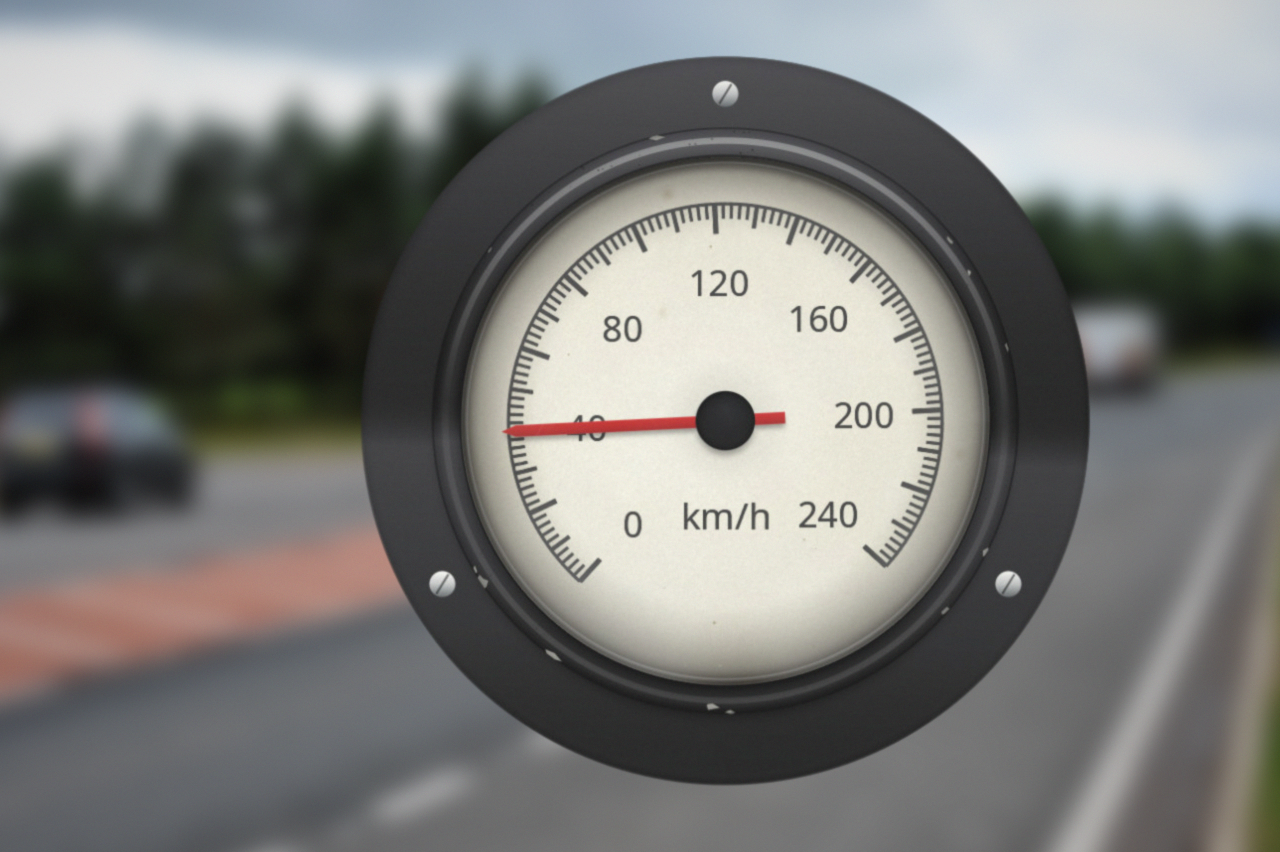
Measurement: 40 km/h
